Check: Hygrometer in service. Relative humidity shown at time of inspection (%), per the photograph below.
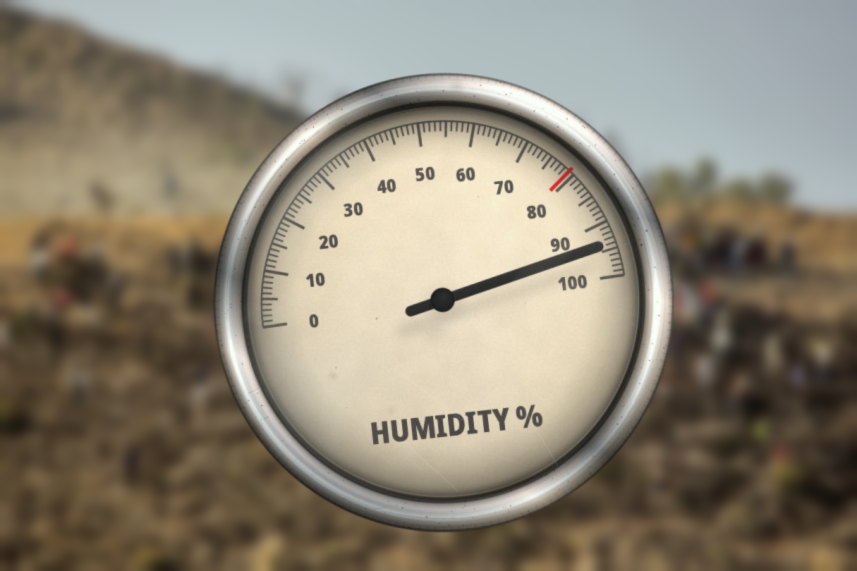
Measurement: 94 %
